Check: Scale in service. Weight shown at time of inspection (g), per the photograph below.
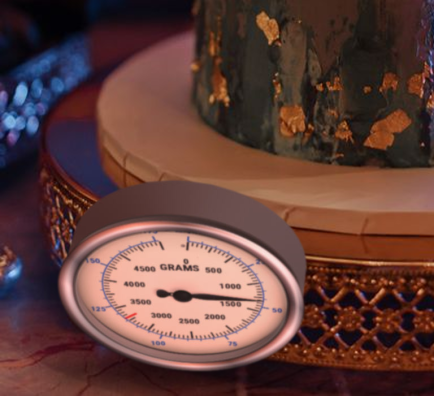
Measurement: 1250 g
